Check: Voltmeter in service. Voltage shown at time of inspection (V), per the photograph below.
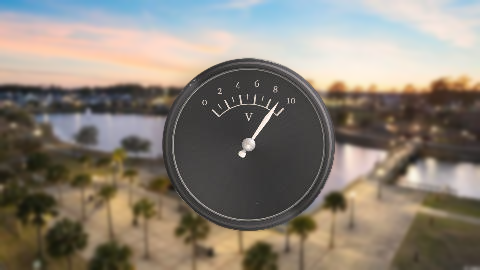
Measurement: 9 V
